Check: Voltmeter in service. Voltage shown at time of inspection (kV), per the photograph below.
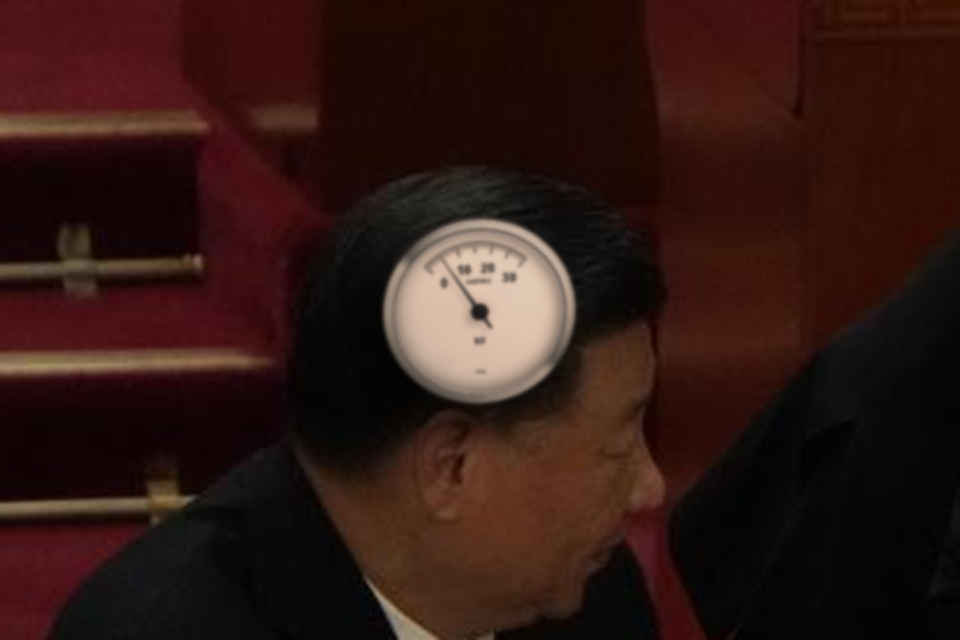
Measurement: 5 kV
